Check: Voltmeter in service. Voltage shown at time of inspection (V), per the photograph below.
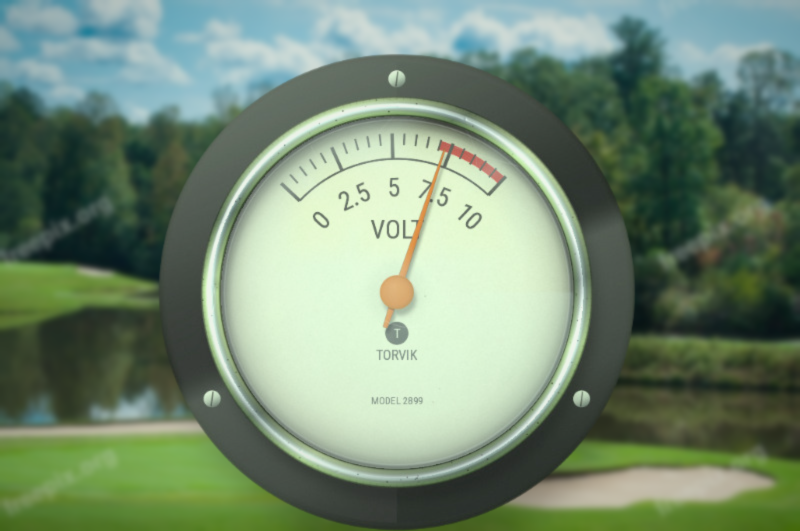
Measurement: 7.25 V
